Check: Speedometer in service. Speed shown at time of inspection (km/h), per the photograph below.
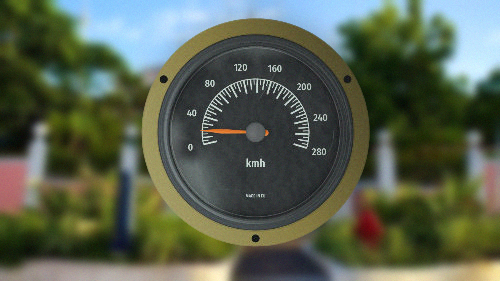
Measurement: 20 km/h
